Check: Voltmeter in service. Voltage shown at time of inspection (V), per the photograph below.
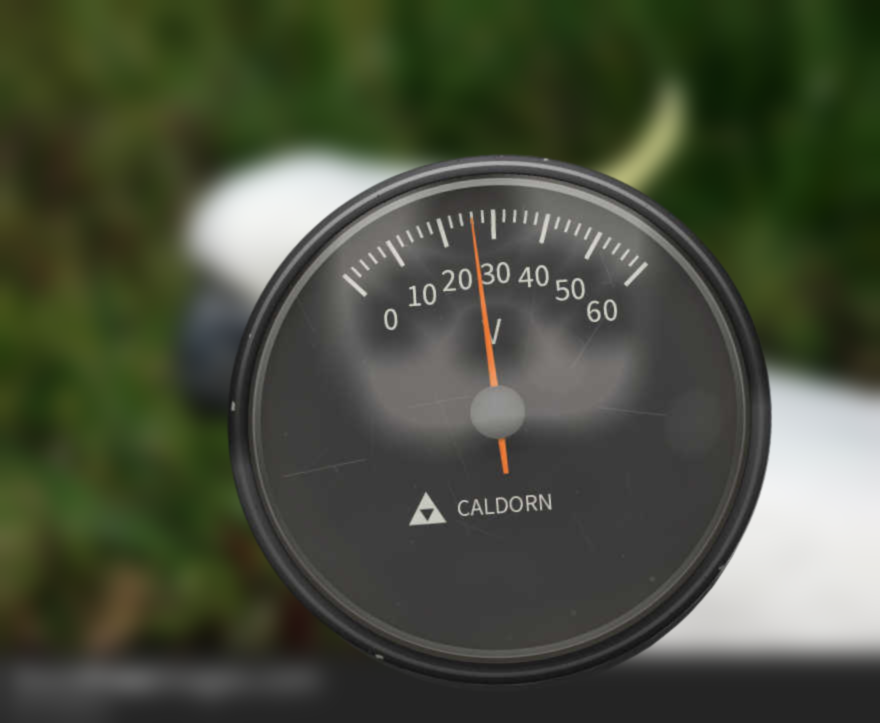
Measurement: 26 V
